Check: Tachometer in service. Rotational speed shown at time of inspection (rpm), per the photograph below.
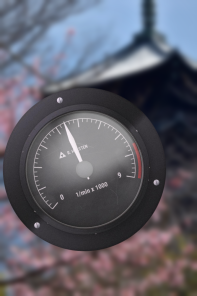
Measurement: 4400 rpm
